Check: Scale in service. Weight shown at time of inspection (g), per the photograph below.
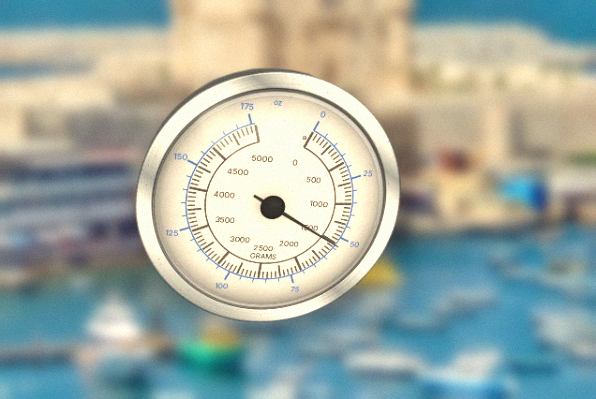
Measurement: 1500 g
